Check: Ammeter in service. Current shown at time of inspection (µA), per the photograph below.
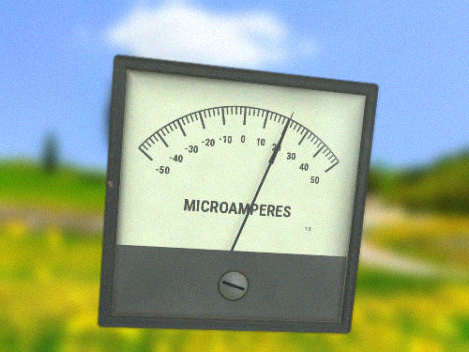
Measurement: 20 µA
